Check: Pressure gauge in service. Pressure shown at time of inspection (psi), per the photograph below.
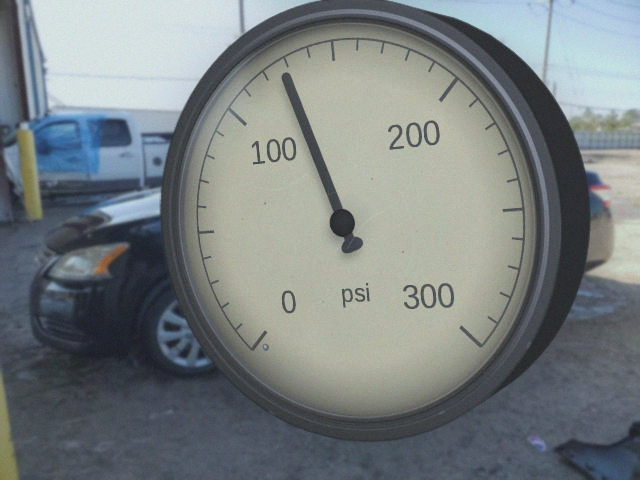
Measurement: 130 psi
